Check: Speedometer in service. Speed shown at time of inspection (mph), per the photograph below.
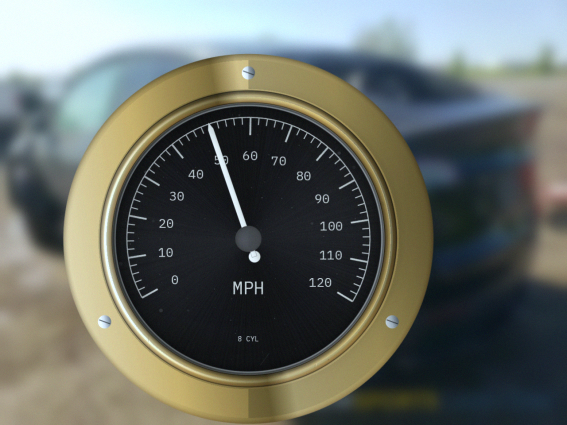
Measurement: 50 mph
